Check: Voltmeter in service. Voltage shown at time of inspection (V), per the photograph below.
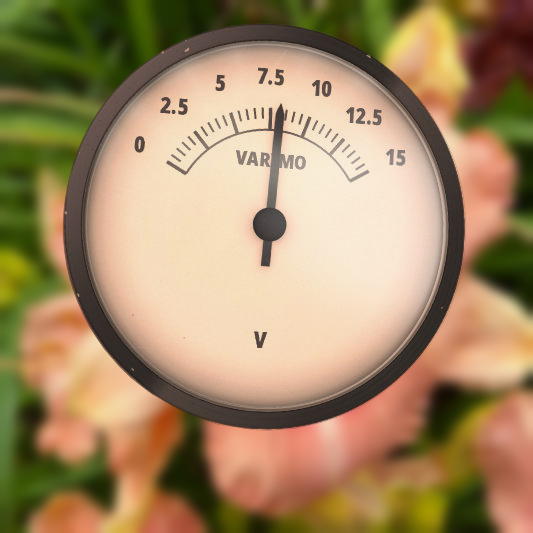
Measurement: 8 V
